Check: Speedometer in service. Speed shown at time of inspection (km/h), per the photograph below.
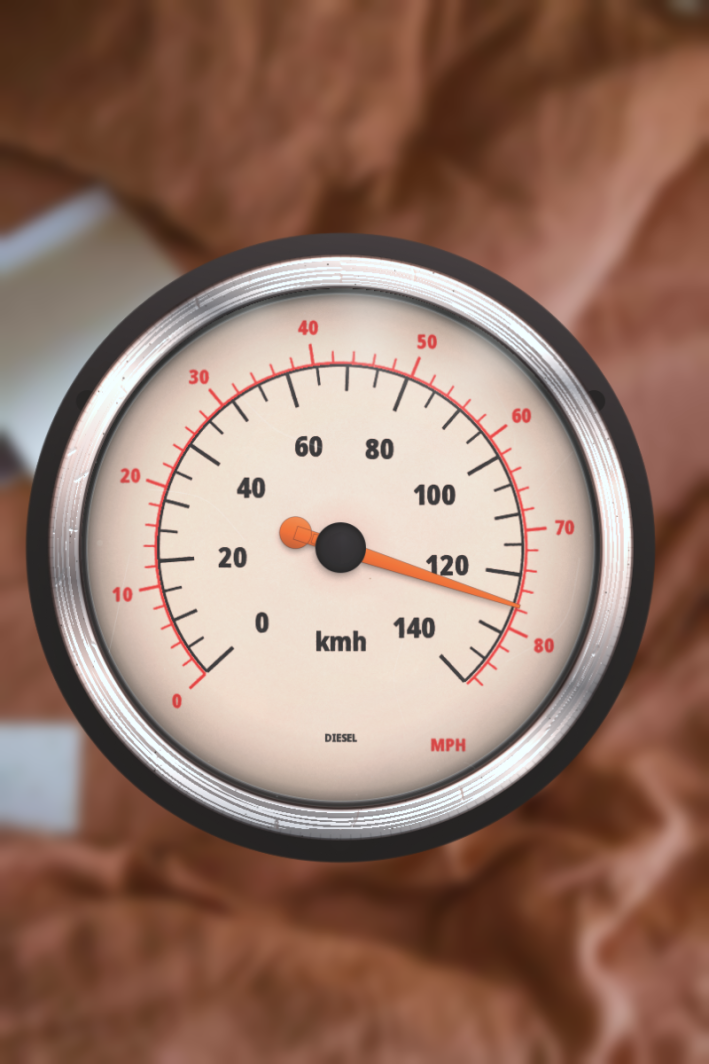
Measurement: 125 km/h
